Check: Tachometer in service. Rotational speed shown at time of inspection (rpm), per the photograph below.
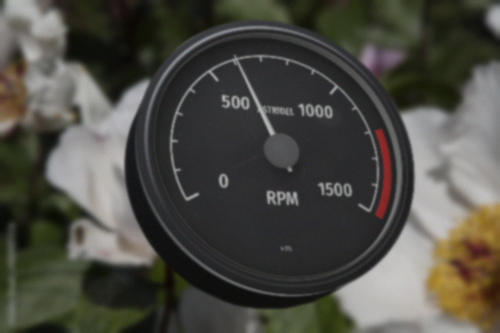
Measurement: 600 rpm
